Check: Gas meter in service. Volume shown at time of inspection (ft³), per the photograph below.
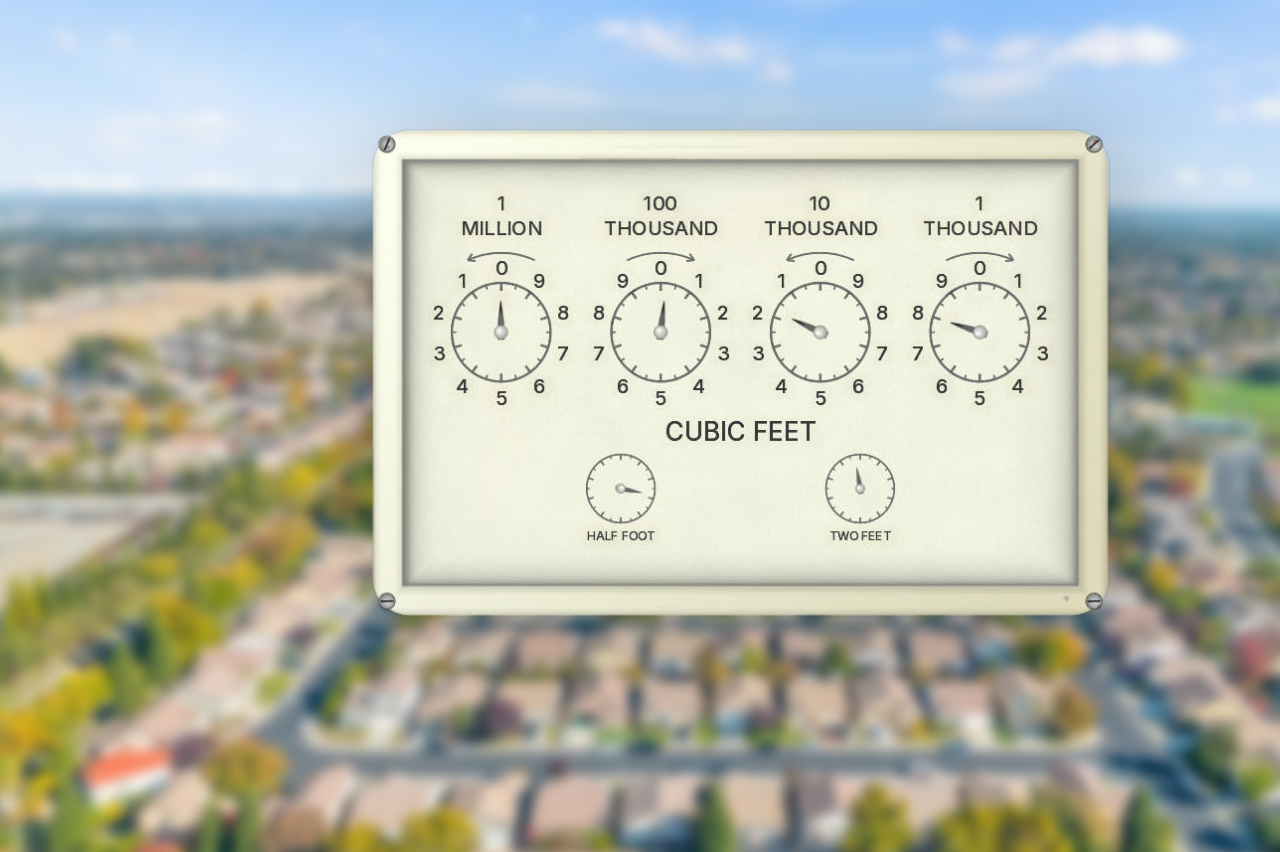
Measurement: 1800 ft³
